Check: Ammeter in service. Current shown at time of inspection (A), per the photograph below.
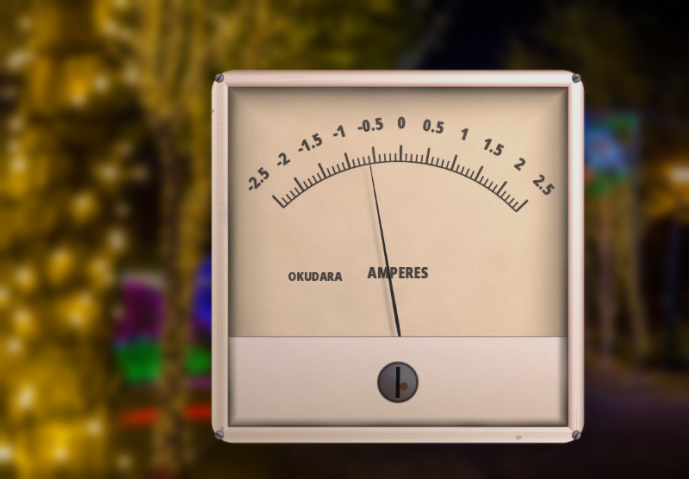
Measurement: -0.6 A
